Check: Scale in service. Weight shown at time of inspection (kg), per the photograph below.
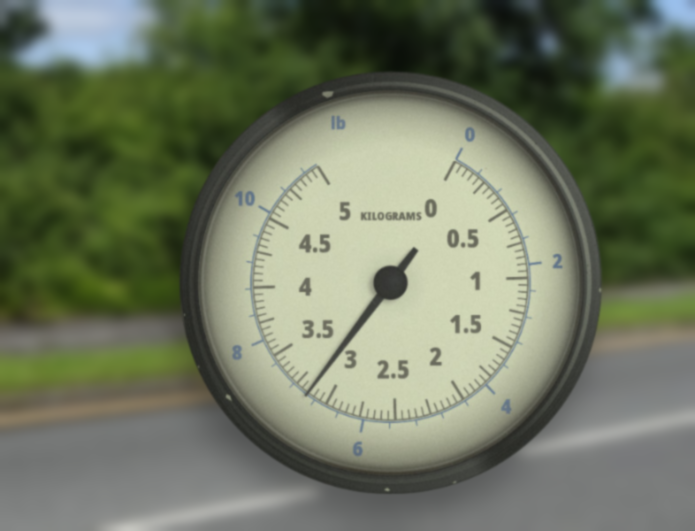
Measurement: 3.15 kg
